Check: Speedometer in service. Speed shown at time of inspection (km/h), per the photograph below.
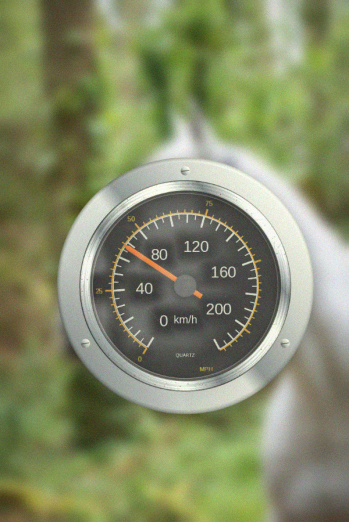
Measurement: 67.5 km/h
